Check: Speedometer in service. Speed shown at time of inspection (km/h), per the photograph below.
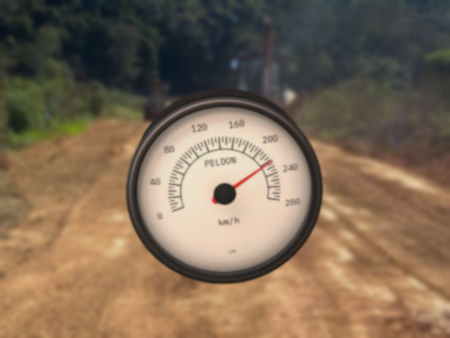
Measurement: 220 km/h
